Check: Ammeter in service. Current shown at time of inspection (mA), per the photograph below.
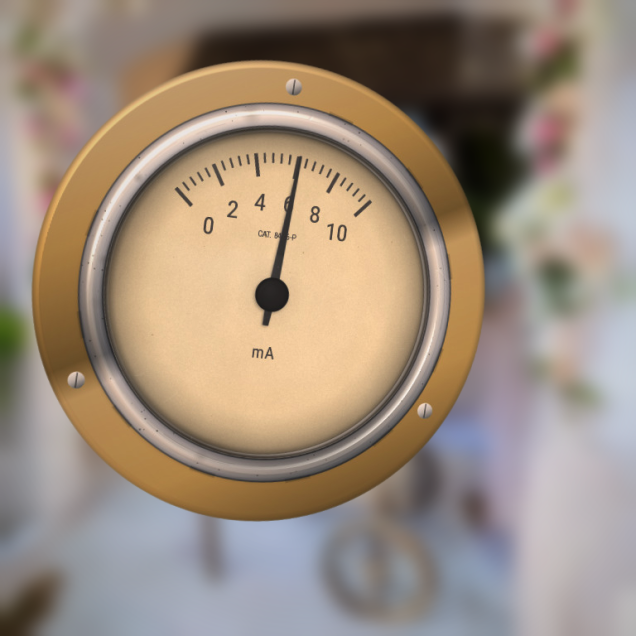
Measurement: 6 mA
